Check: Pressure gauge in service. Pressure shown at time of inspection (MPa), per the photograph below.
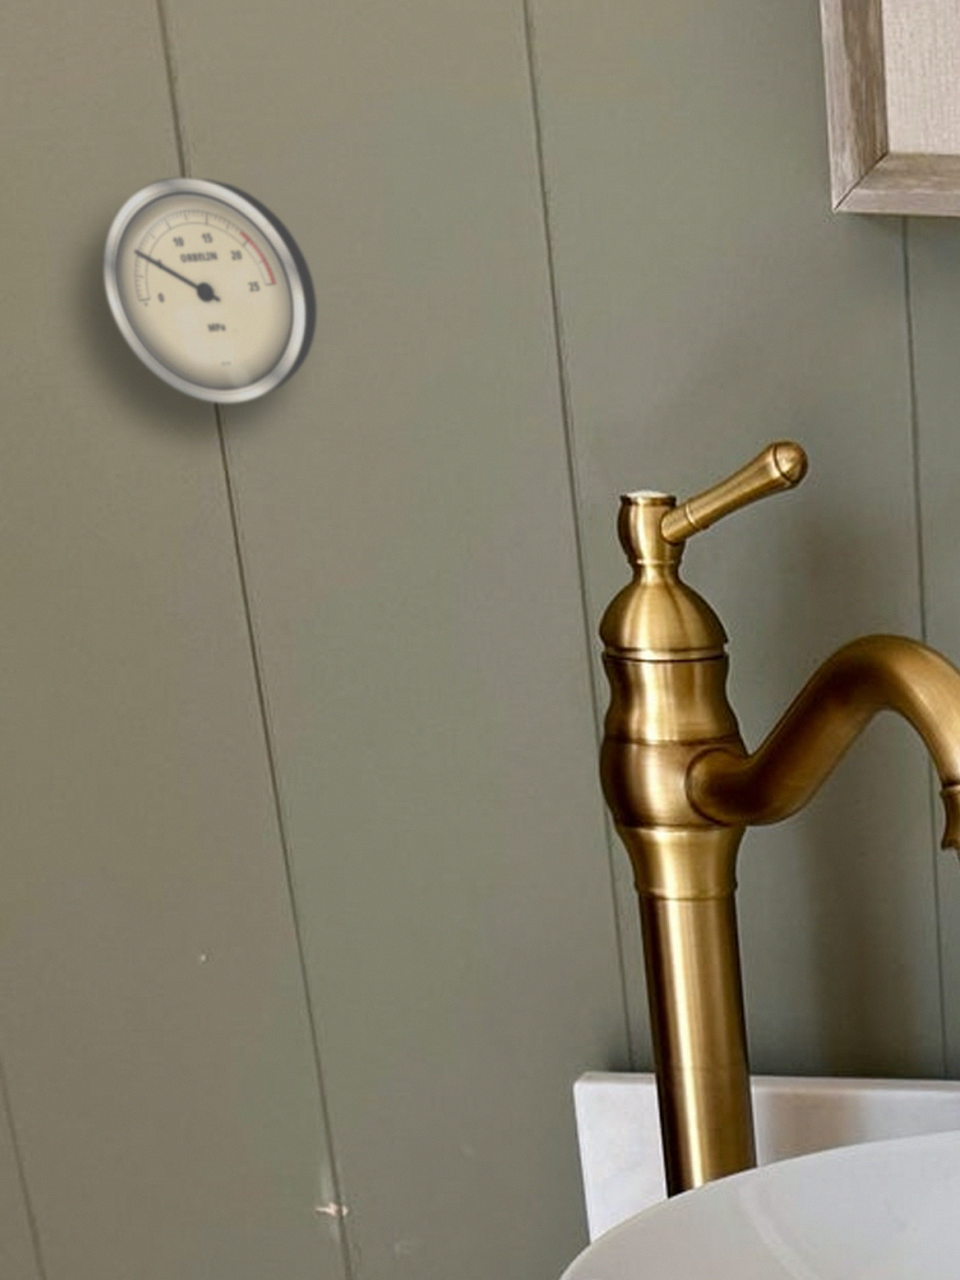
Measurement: 5 MPa
